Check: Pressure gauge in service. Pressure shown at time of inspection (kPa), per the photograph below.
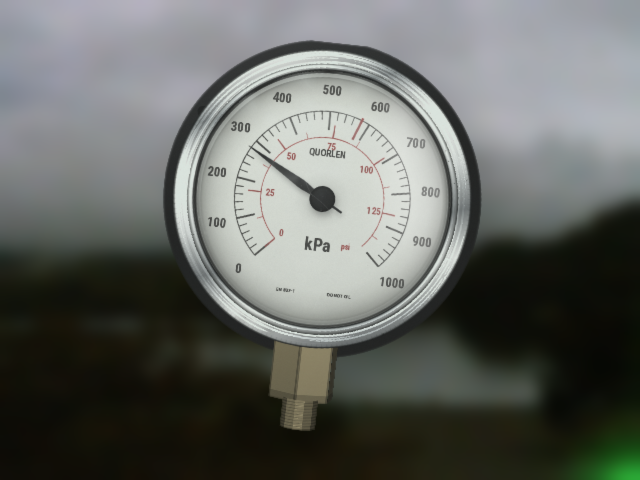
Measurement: 280 kPa
